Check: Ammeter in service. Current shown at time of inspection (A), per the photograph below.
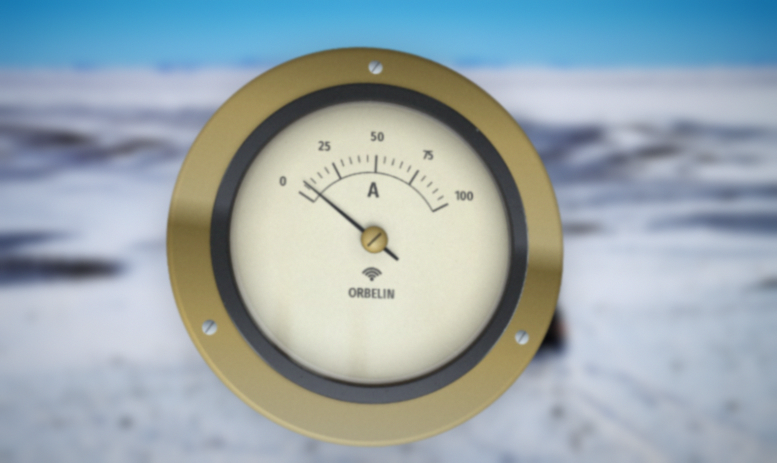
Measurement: 5 A
